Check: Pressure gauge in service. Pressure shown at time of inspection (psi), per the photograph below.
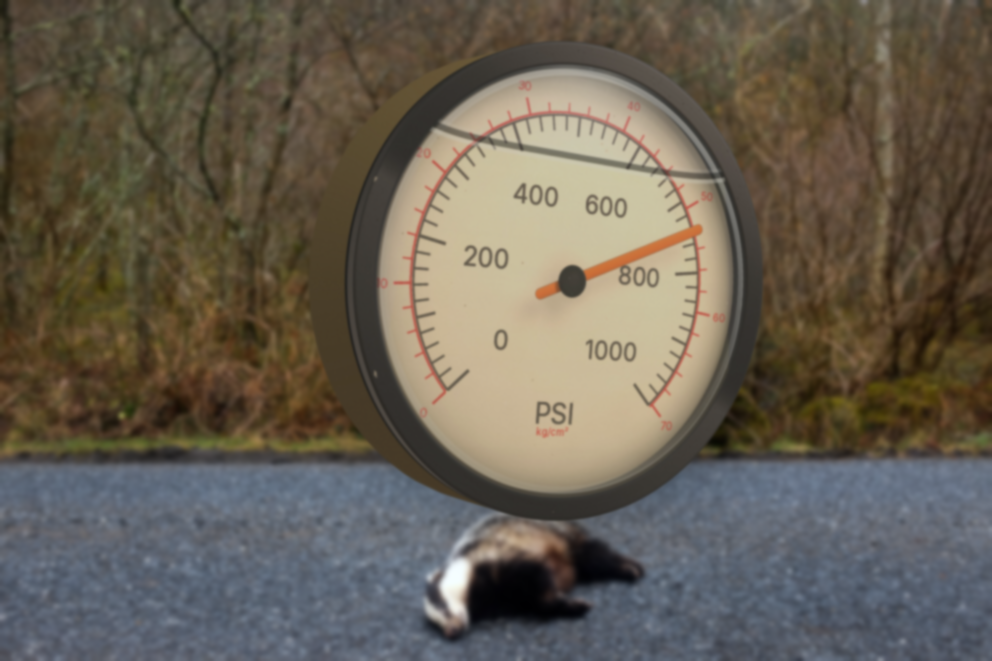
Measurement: 740 psi
